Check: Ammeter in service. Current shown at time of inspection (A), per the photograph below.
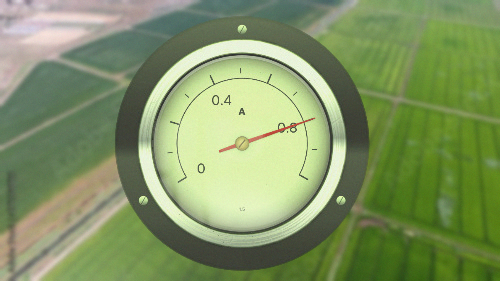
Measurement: 0.8 A
